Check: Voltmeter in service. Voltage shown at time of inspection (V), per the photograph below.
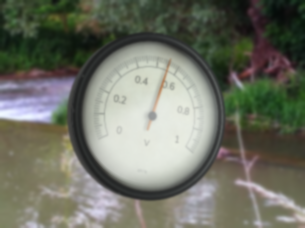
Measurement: 0.55 V
